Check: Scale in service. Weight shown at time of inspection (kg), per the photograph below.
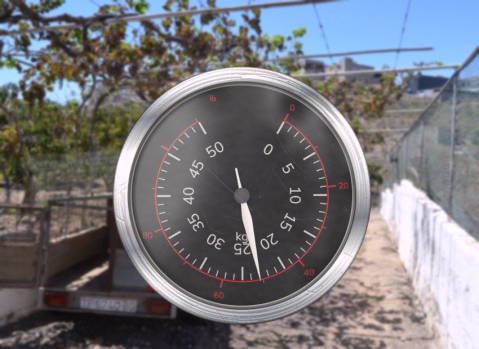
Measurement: 23 kg
